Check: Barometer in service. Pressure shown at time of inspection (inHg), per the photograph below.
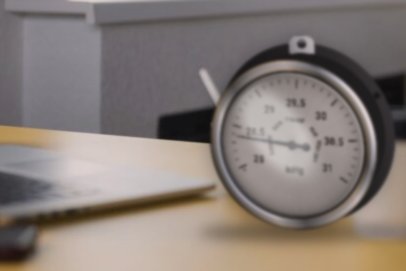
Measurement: 28.4 inHg
